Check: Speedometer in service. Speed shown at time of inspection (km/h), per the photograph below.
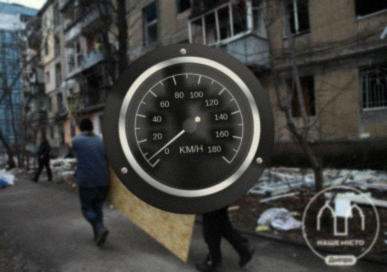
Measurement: 5 km/h
